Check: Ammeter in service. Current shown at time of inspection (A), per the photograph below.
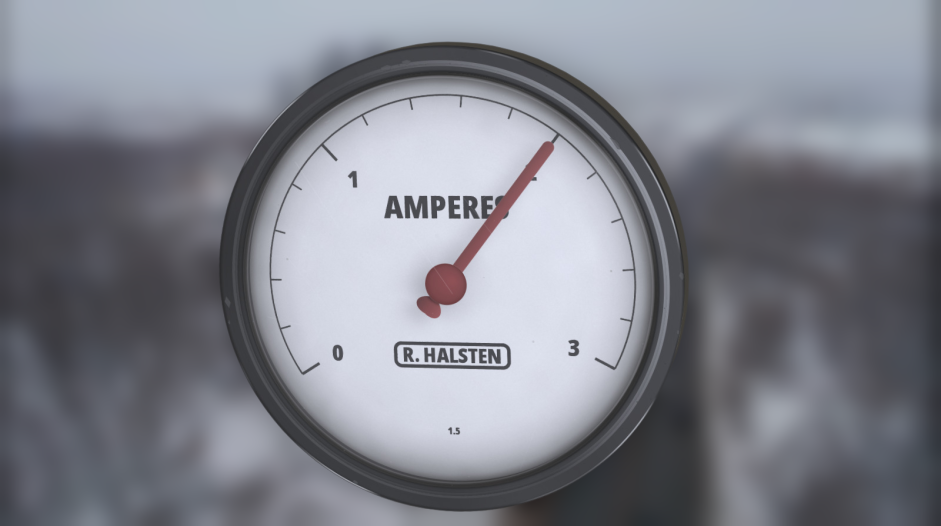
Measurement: 2 A
